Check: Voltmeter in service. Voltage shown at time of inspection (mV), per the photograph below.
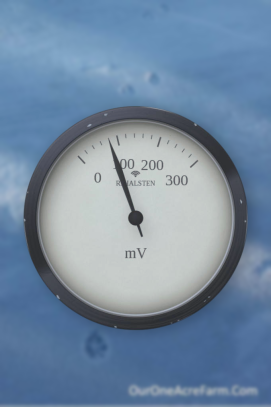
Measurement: 80 mV
